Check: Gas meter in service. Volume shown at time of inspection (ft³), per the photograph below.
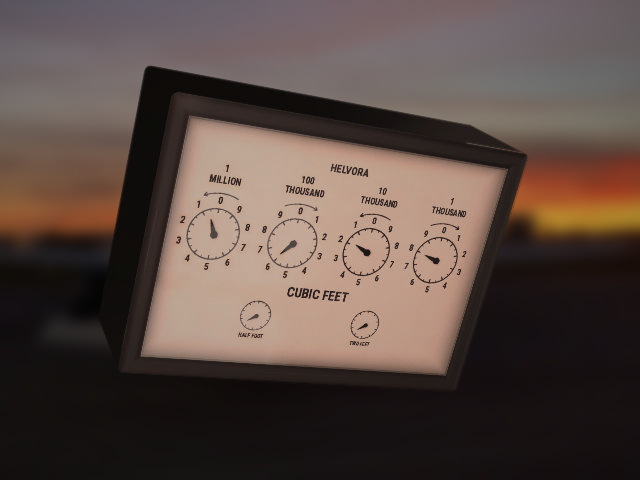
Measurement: 61800 ft³
